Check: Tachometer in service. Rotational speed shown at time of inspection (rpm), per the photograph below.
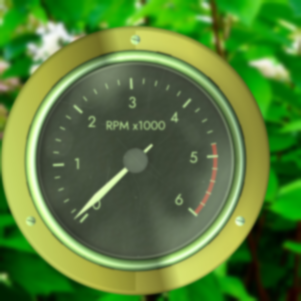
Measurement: 100 rpm
